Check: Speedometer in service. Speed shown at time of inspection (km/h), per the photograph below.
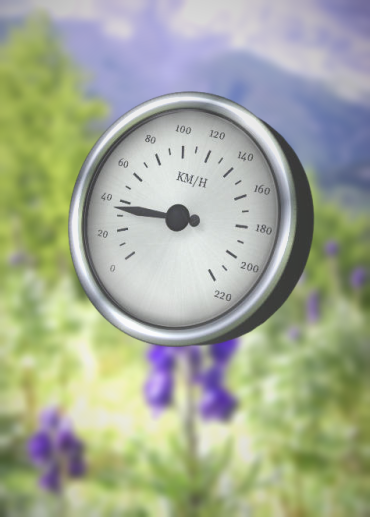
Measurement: 35 km/h
